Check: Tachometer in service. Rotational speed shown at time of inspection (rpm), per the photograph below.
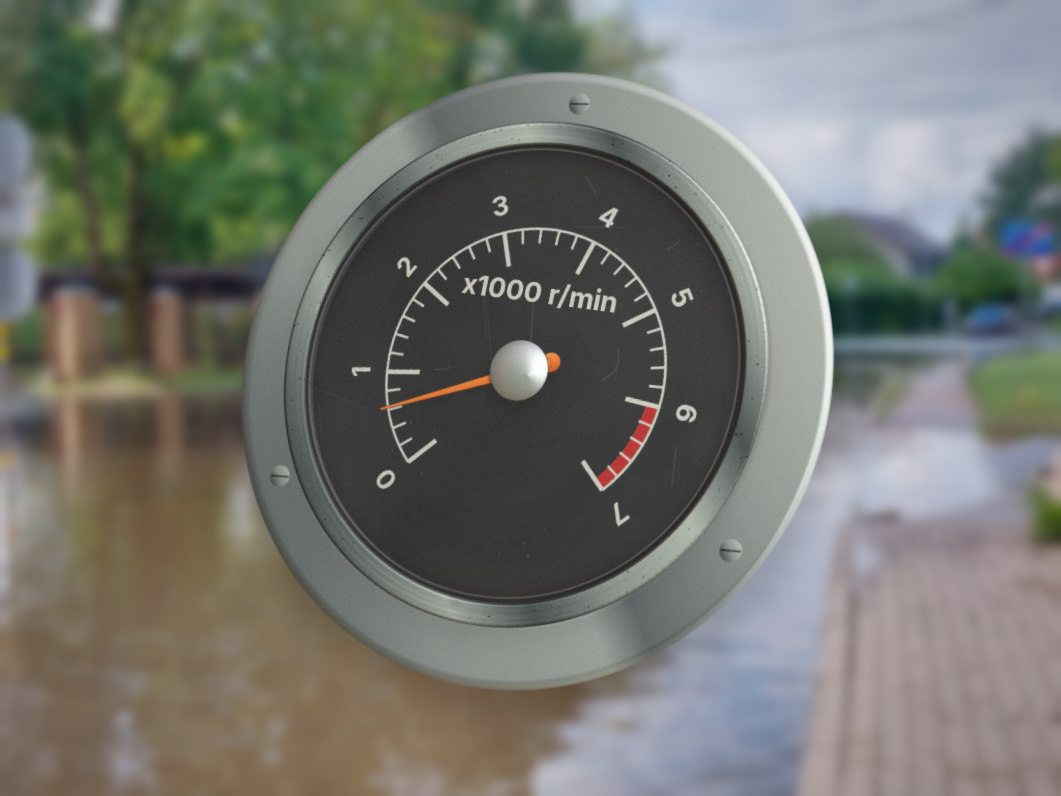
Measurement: 600 rpm
